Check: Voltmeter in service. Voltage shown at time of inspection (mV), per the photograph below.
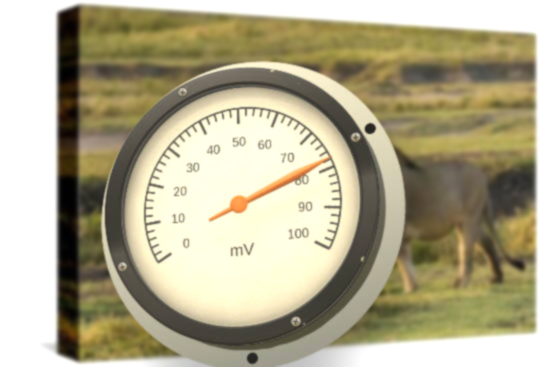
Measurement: 78 mV
